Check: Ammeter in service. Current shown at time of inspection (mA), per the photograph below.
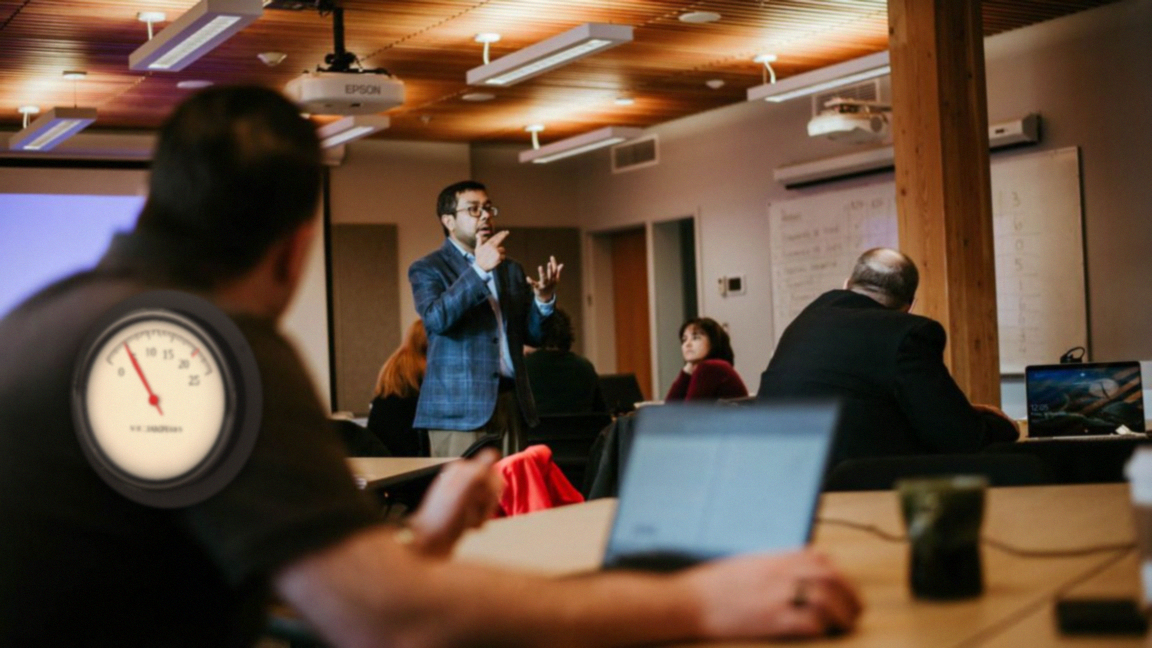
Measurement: 5 mA
